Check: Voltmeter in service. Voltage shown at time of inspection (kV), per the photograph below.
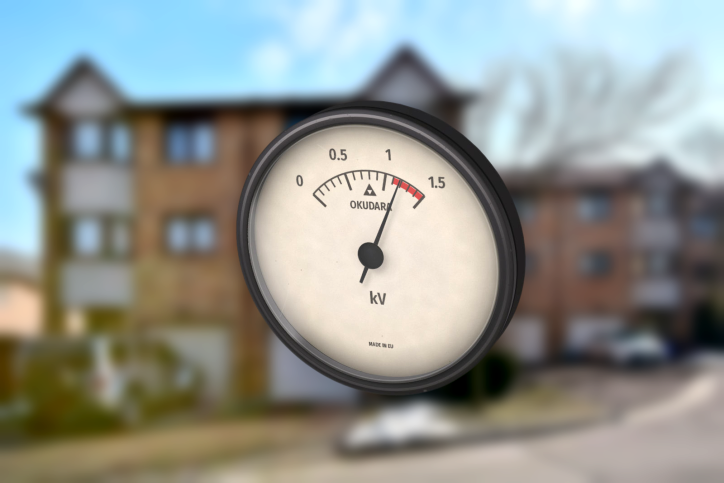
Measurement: 1.2 kV
